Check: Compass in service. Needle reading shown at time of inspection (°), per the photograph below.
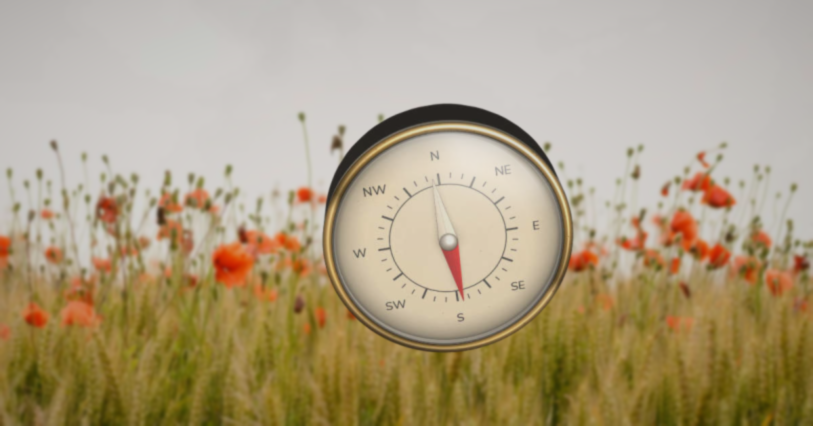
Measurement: 175 °
